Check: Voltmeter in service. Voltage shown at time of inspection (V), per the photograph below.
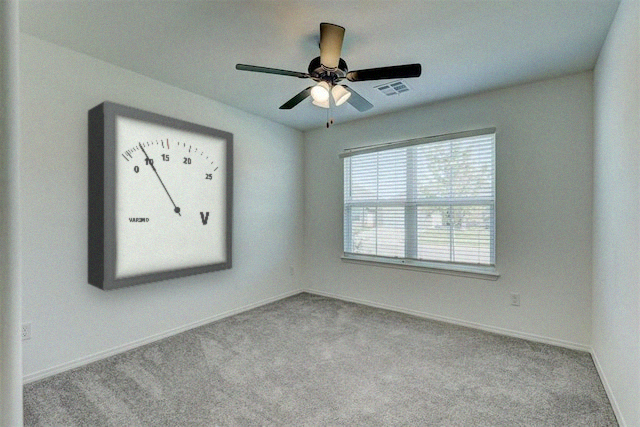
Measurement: 10 V
